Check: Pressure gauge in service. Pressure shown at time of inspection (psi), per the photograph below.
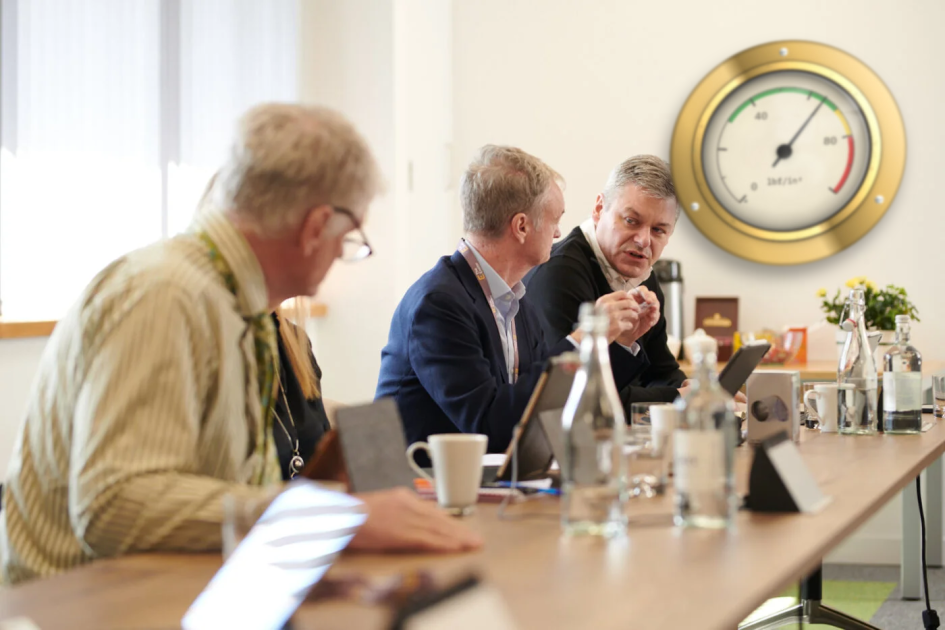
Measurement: 65 psi
